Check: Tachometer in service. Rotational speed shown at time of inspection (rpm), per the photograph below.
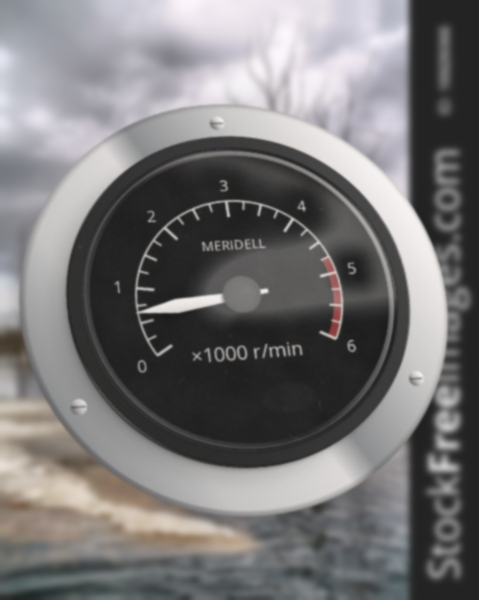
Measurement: 625 rpm
